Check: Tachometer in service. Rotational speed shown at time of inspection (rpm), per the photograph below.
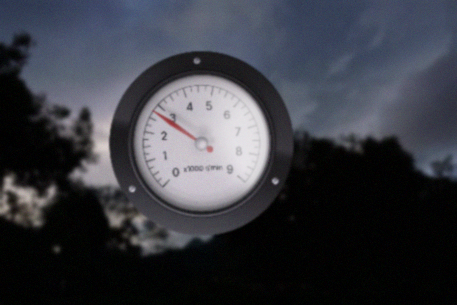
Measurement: 2750 rpm
